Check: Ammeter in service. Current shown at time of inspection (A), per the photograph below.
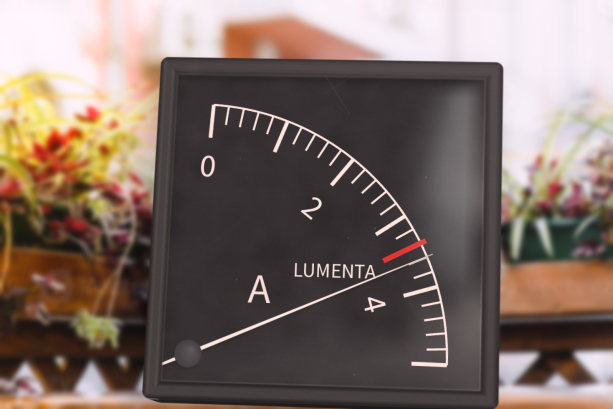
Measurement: 3.6 A
